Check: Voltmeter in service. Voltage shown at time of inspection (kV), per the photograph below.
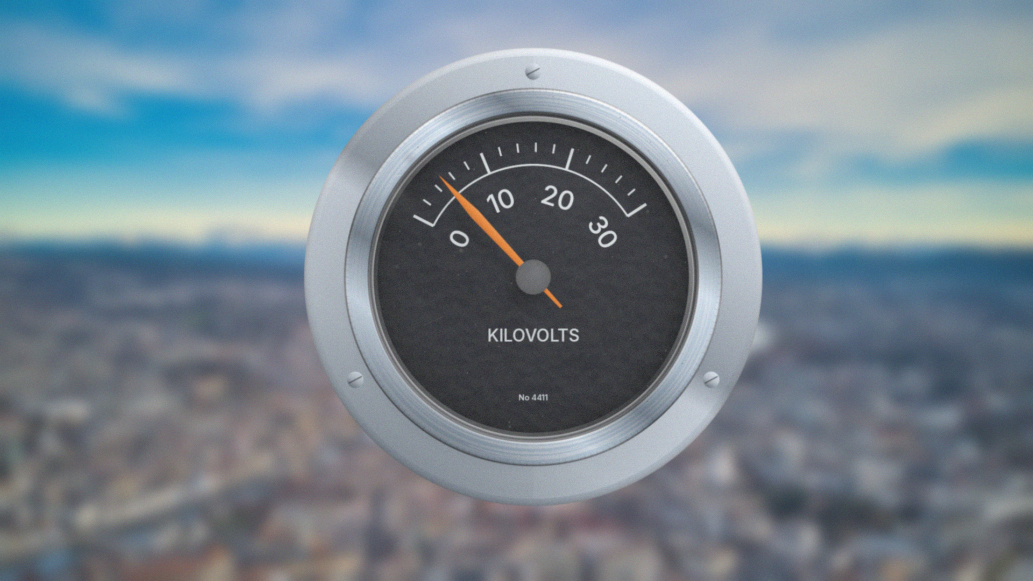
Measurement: 5 kV
